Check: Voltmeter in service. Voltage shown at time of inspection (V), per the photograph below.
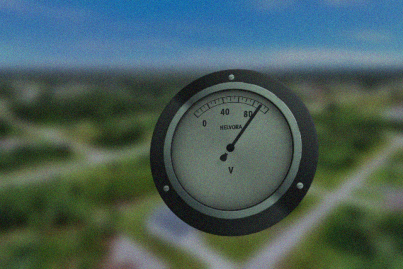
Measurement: 90 V
